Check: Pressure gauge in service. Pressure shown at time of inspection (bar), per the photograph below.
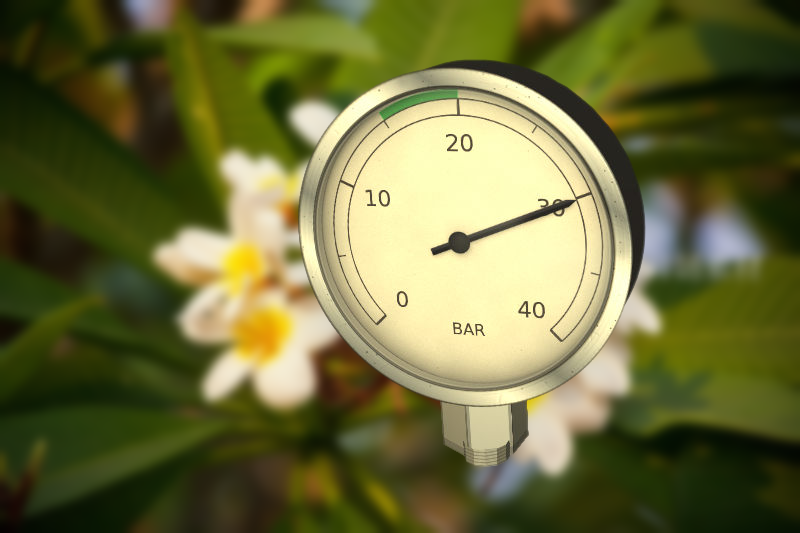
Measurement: 30 bar
